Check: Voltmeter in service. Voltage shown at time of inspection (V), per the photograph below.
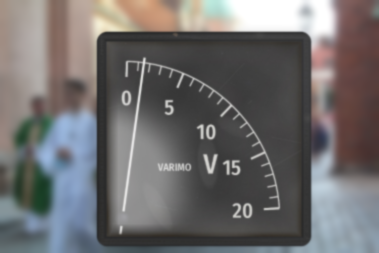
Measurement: 1.5 V
